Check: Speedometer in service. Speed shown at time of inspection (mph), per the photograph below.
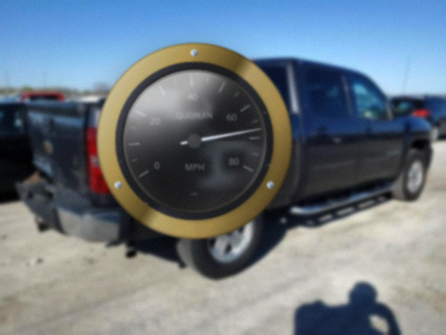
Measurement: 67.5 mph
